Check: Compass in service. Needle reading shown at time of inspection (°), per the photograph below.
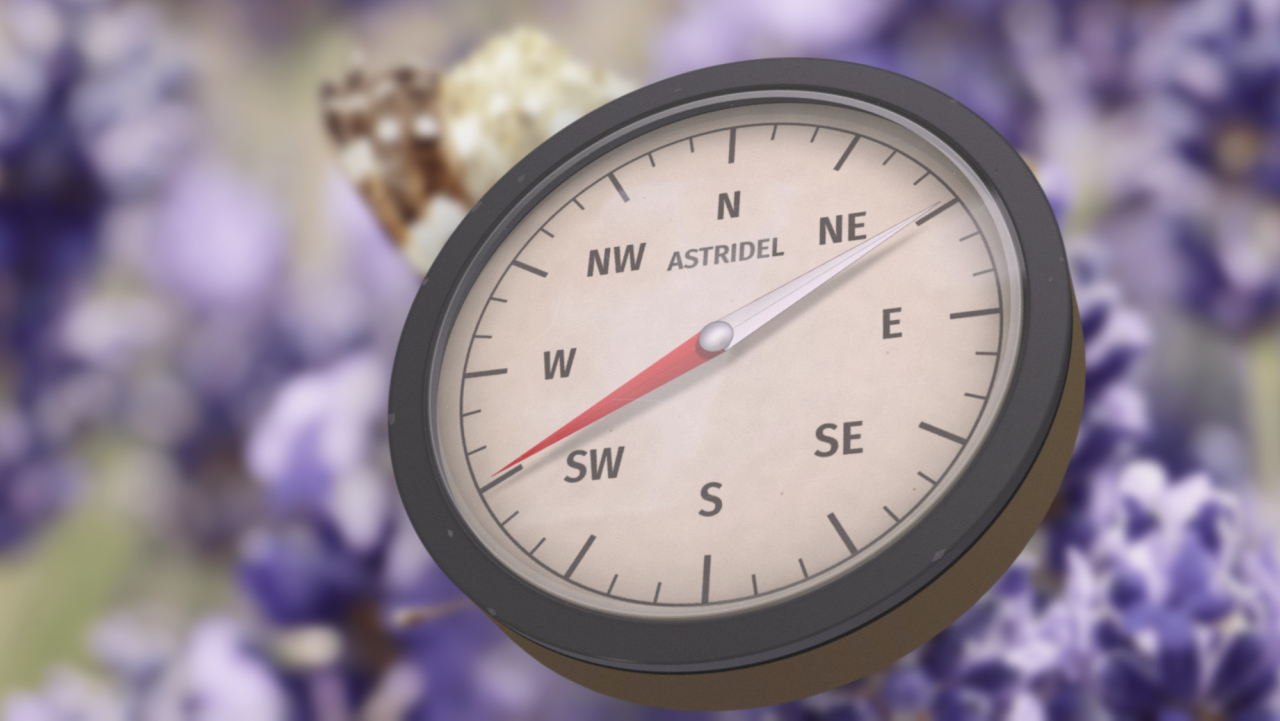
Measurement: 240 °
